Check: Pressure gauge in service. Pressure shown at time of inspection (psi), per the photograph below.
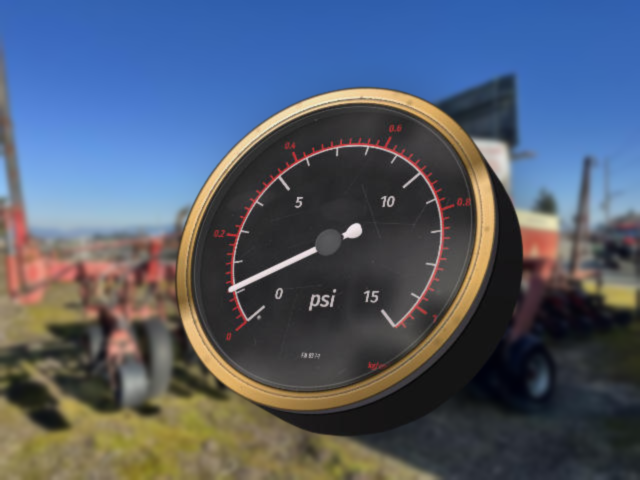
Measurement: 1 psi
